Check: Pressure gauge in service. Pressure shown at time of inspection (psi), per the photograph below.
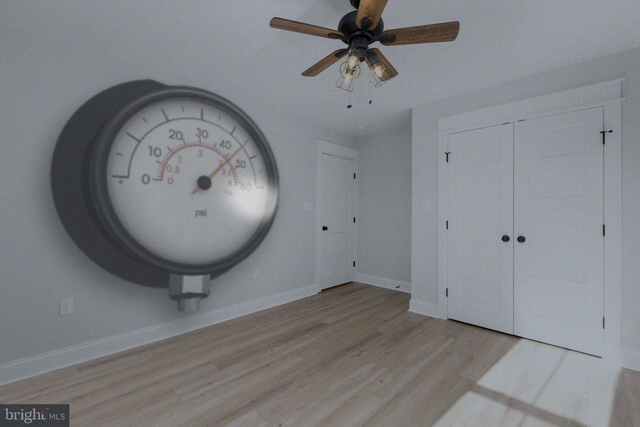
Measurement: 45 psi
